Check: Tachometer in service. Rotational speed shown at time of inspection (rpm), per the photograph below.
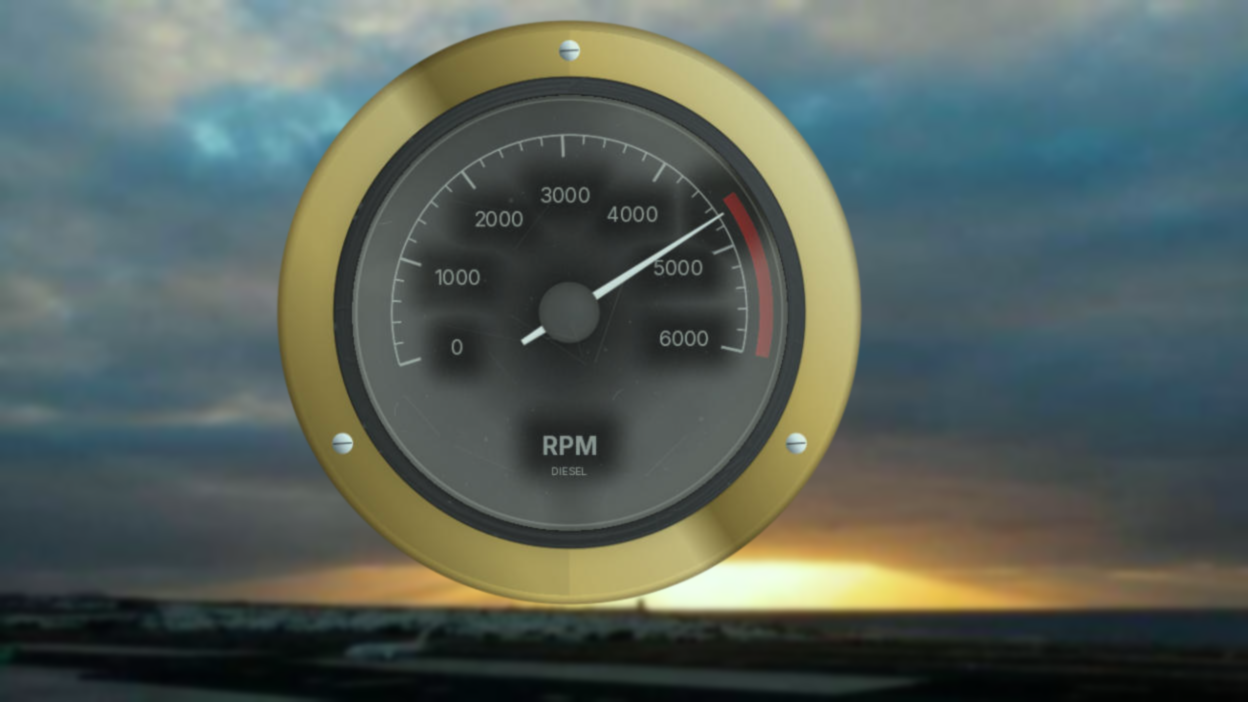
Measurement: 4700 rpm
